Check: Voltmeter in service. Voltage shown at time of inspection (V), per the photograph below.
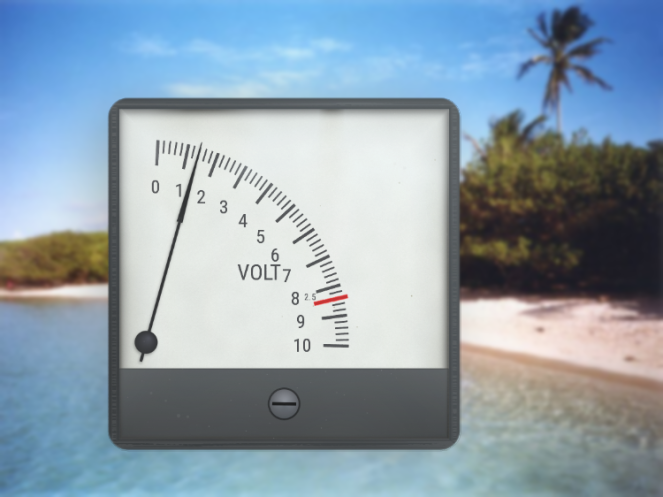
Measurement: 1.4 V
